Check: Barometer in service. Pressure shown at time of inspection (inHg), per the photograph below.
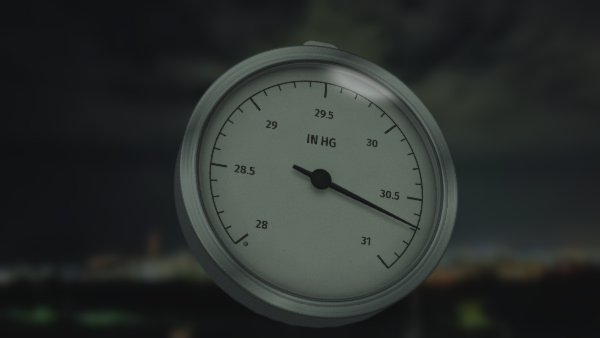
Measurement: 30.7 inHg
